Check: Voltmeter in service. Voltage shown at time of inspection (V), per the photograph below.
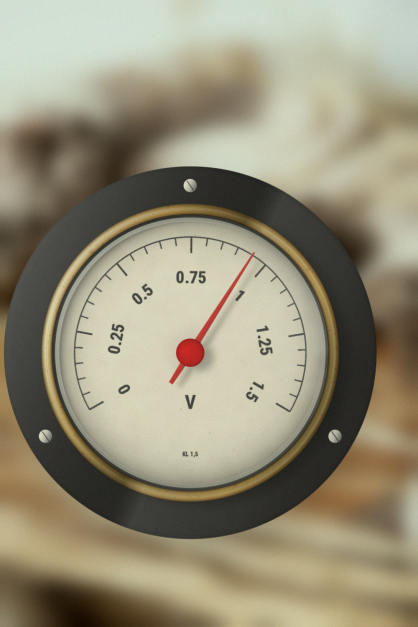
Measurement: 0.95 V
